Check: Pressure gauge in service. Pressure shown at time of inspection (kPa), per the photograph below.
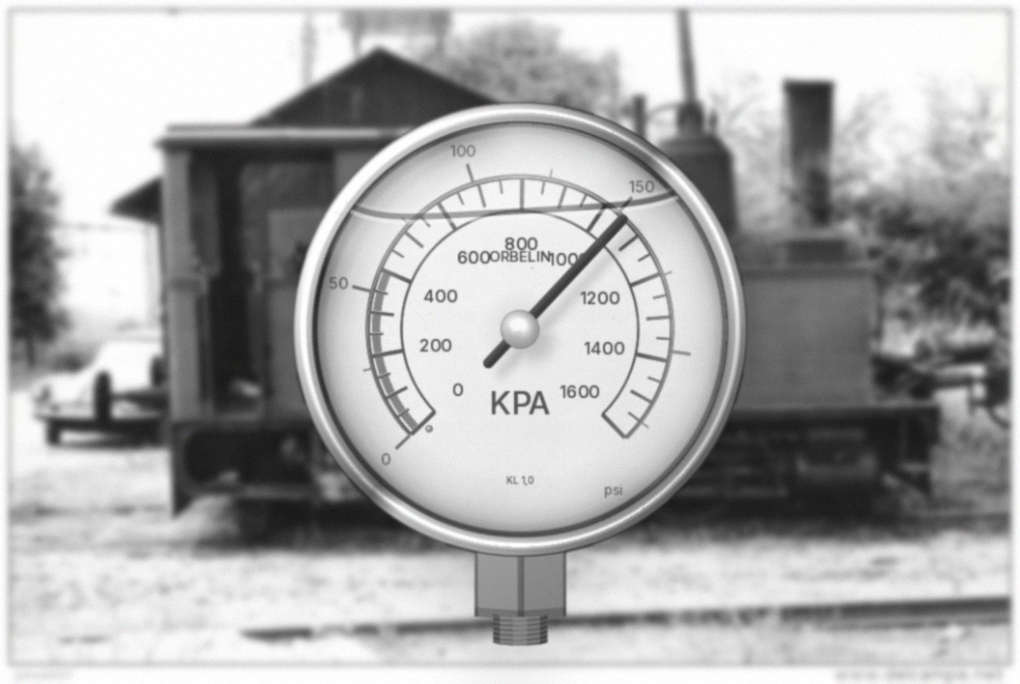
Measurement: 1050 kPa
